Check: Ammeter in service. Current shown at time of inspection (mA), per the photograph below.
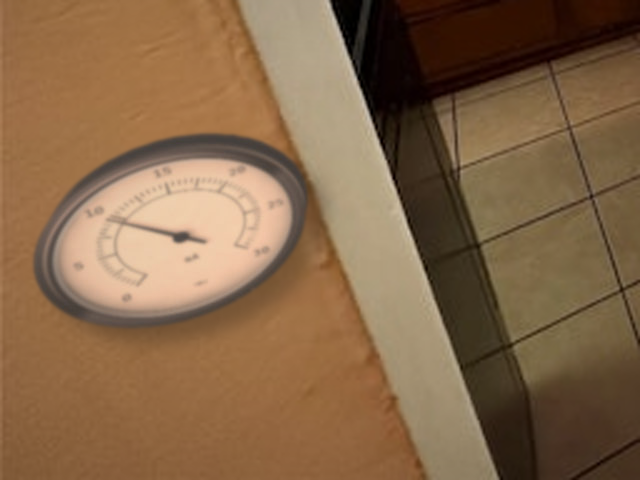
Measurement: 10 mA
